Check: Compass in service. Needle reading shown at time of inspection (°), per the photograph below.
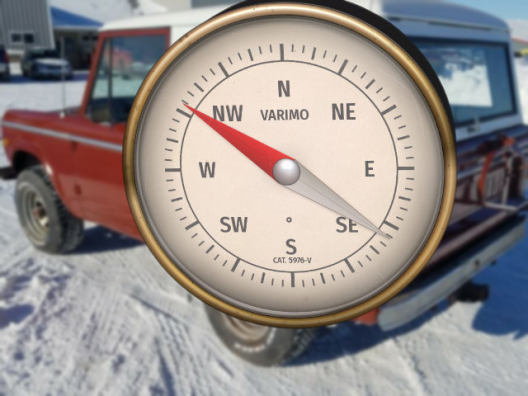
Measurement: 305 °
